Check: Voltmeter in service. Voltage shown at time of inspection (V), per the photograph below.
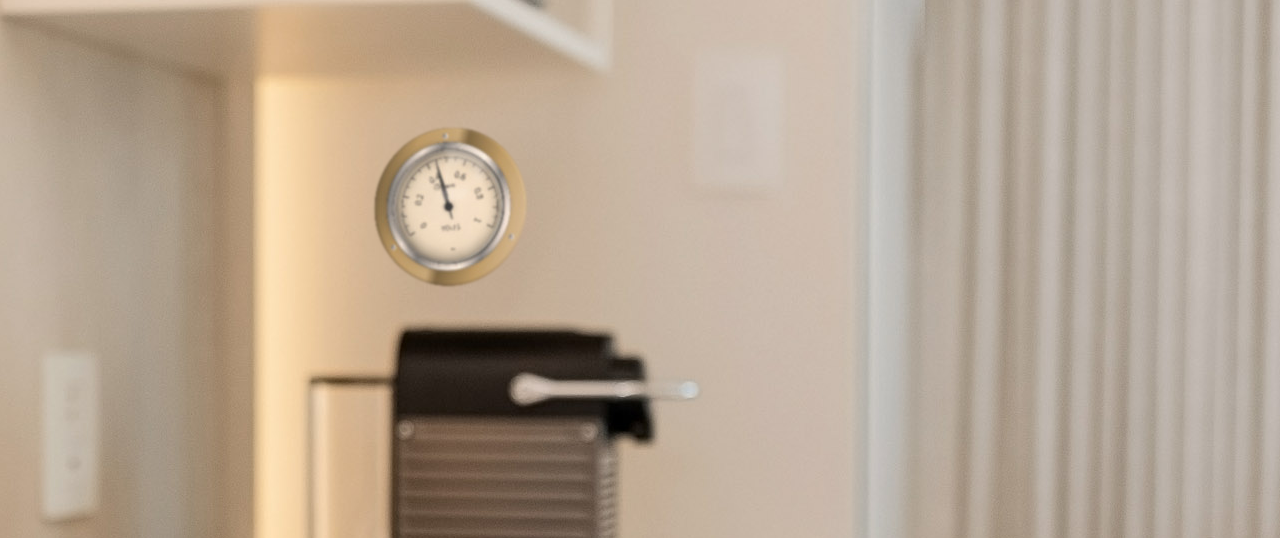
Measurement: 0.45 V
